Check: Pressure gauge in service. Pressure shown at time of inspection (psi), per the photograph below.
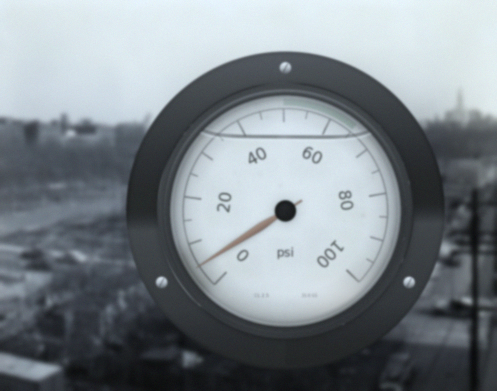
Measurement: 5 psi
